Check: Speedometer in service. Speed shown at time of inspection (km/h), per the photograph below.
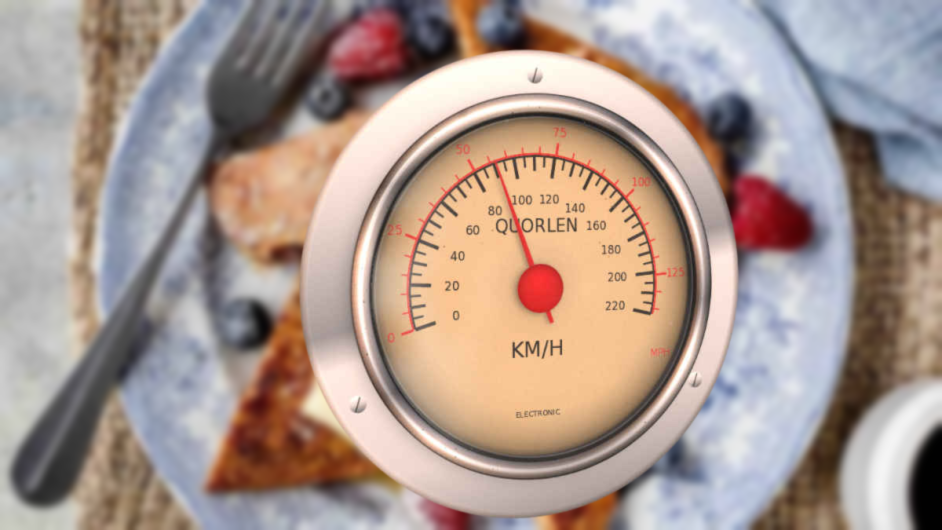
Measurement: 90 km/h
